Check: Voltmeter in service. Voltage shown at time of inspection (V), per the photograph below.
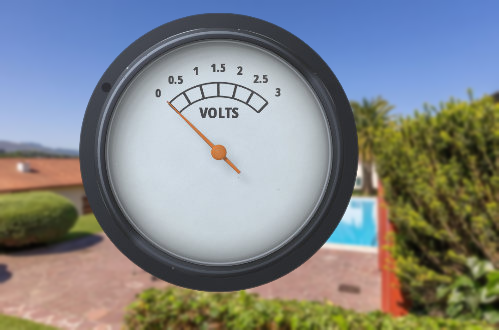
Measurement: 0 V
